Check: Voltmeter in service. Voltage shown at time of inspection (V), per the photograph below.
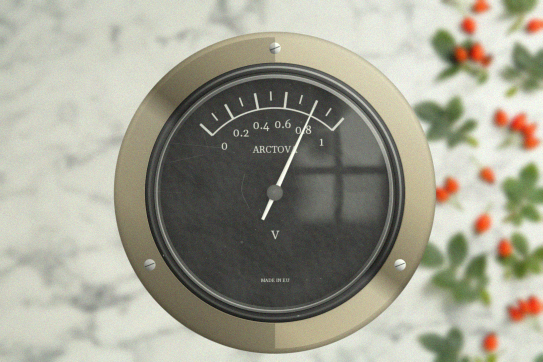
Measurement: 0.8 V
